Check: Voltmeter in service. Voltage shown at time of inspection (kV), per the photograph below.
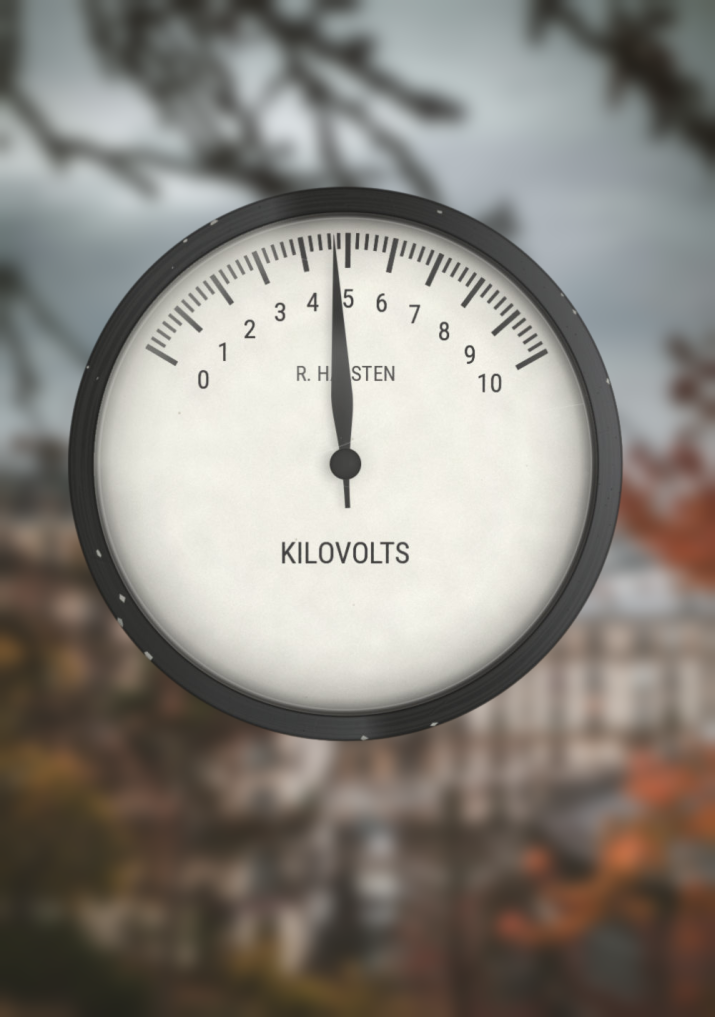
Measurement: 4.7 kV
